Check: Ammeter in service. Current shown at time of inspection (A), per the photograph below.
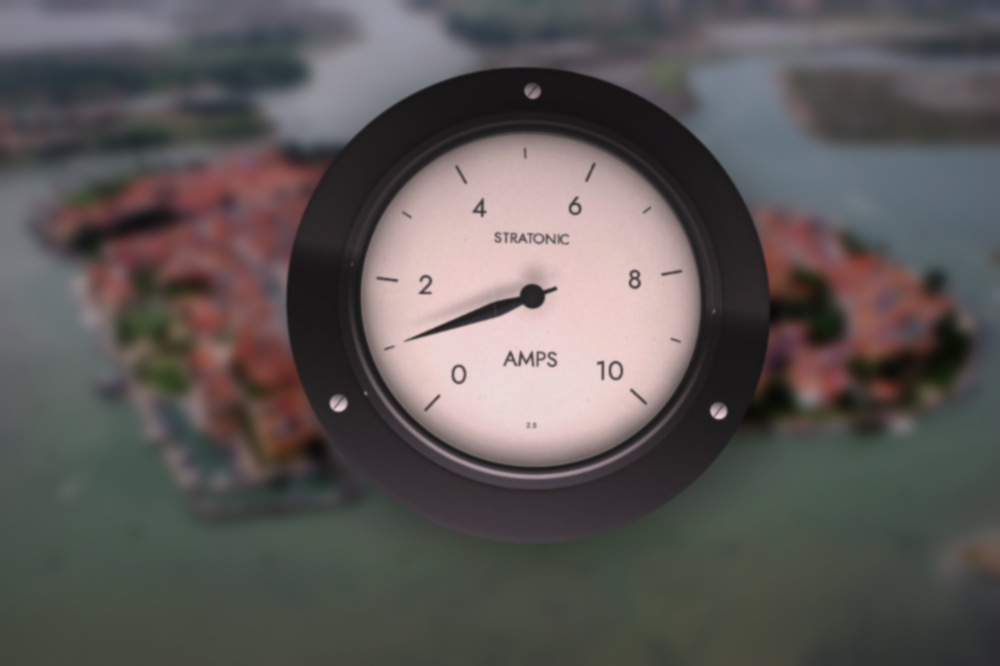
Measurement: 1 A
